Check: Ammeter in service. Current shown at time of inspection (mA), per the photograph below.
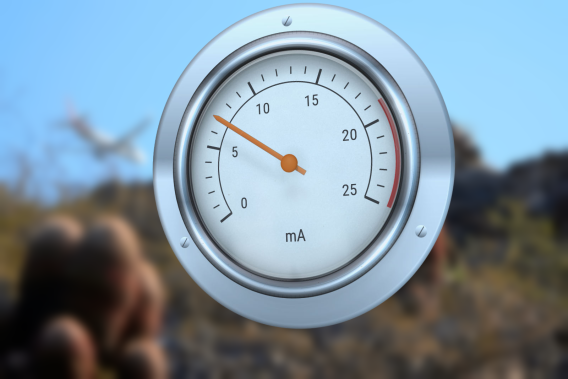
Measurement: 7 mA
